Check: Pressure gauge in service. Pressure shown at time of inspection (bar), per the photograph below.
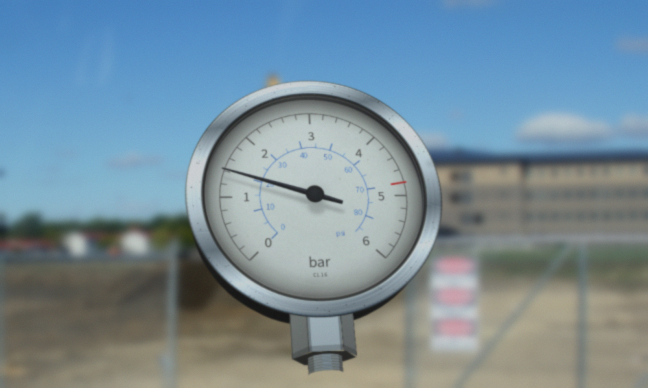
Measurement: 1.4 bar
